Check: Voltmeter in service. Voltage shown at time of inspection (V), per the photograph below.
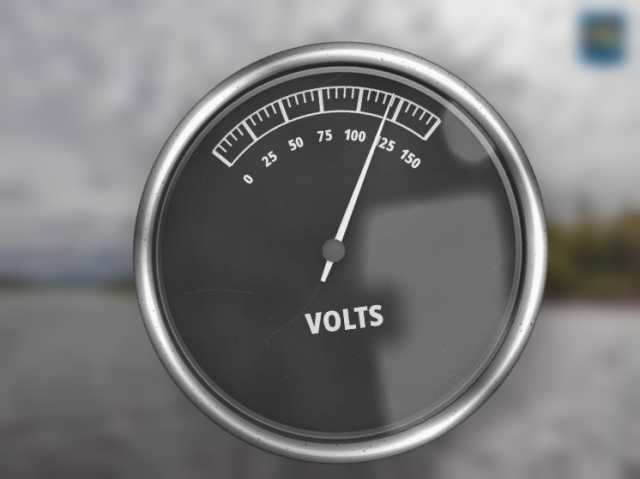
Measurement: 120 V
